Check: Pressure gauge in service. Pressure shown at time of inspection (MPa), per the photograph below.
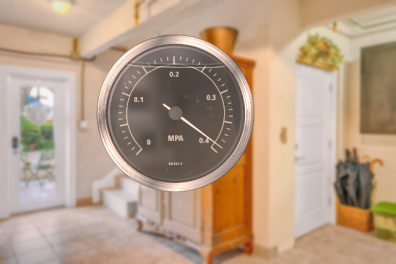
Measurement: 0.39 MPa
